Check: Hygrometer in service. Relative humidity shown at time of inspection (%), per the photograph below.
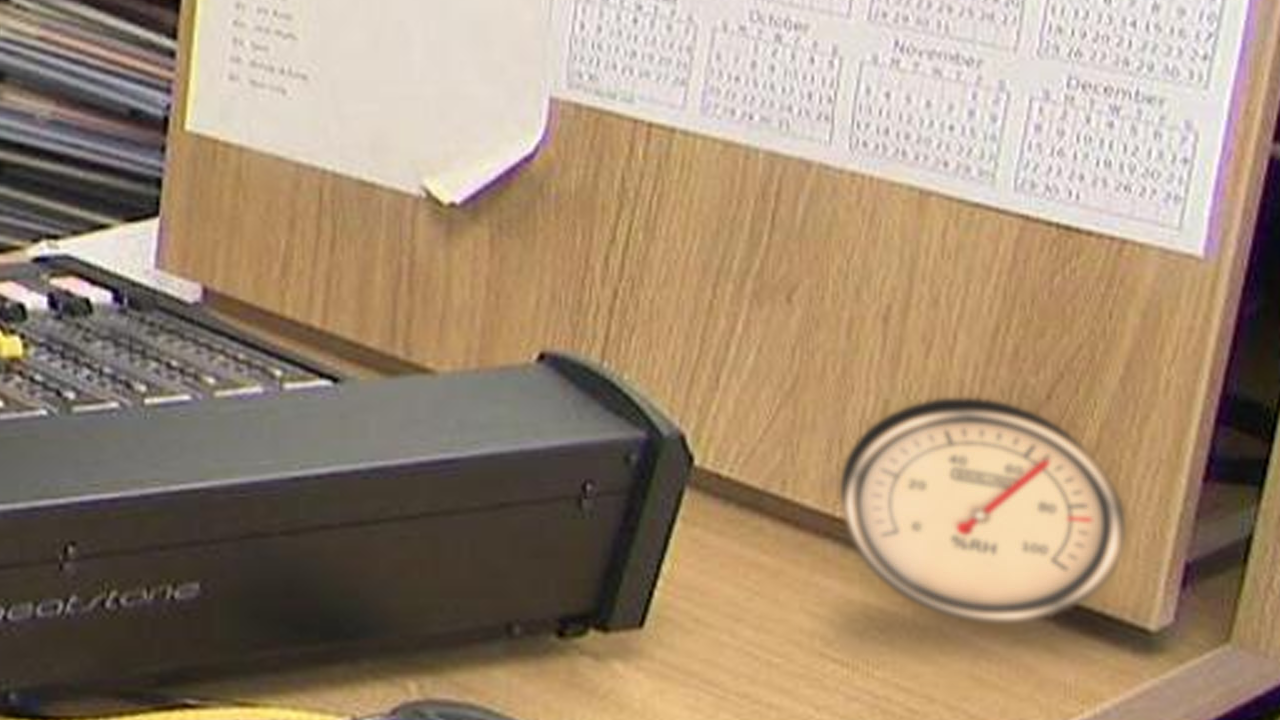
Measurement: 64 %
